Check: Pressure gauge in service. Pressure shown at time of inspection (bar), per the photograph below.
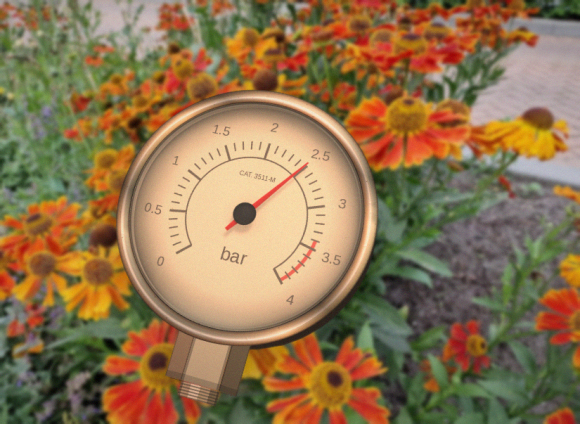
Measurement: 2.5 bar
